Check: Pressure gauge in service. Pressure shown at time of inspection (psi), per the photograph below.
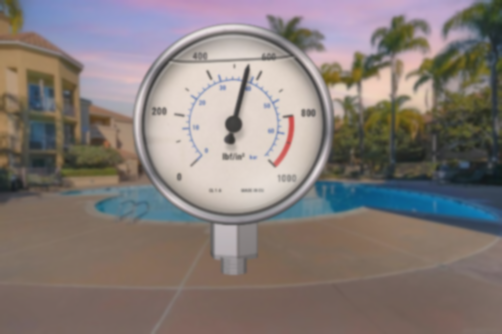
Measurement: 550 psi
